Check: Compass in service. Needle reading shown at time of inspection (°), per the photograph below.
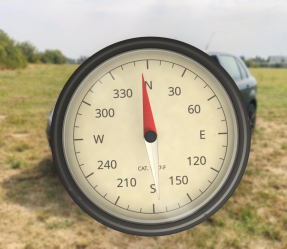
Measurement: 355 °
